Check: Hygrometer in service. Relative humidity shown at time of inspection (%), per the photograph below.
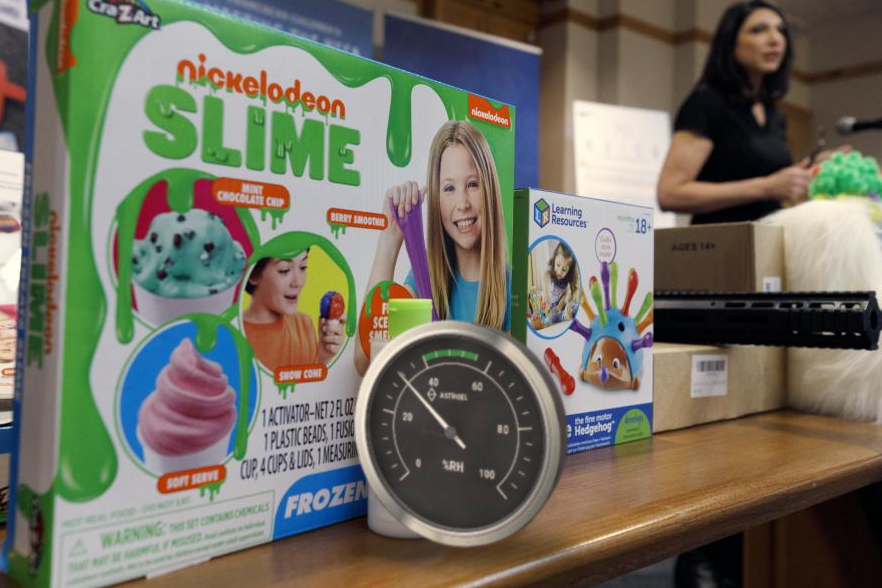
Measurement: 32 %
